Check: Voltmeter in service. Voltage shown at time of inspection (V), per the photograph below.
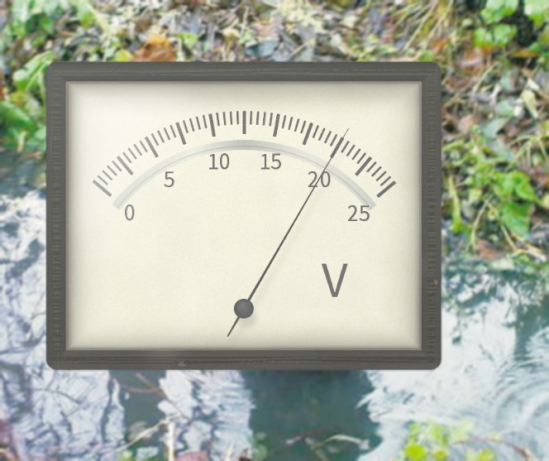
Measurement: 20 V
